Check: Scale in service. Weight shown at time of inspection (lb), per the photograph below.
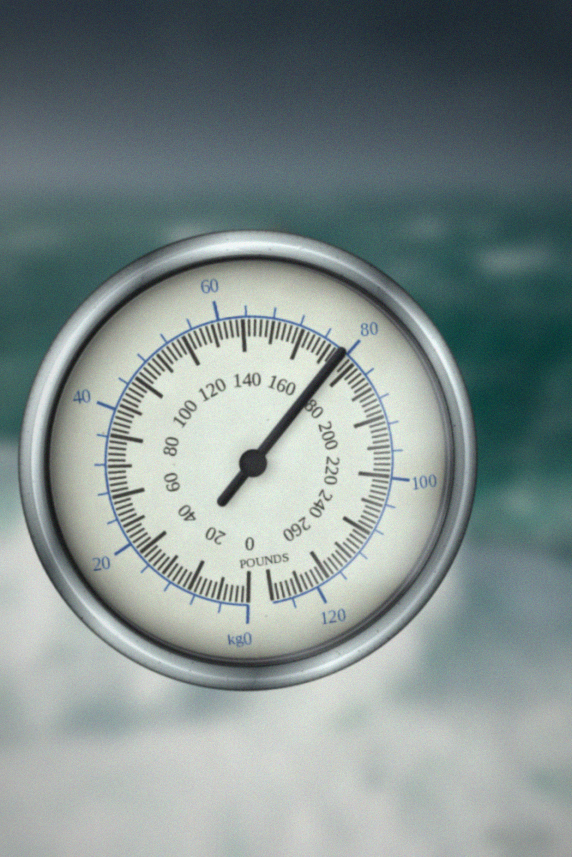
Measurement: 174 lb
